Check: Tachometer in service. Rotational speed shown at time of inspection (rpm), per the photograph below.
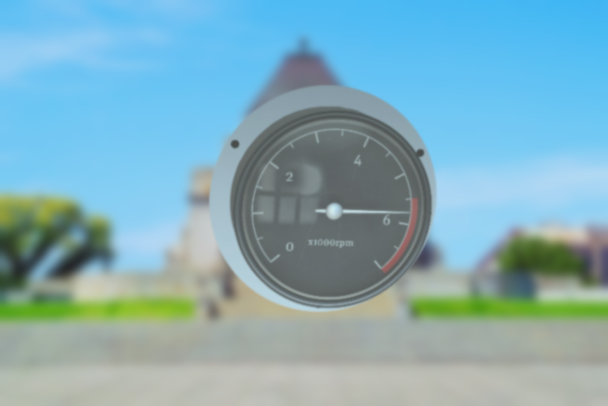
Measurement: 5750 rpm
